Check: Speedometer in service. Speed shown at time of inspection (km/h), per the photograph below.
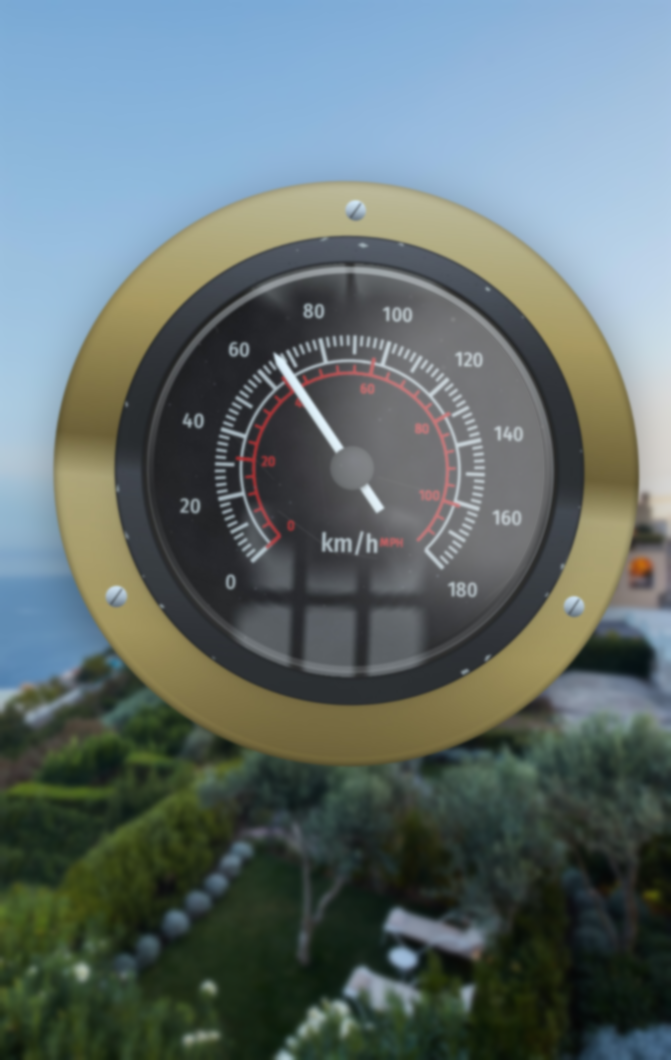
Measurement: 66 km/h
